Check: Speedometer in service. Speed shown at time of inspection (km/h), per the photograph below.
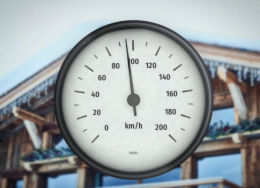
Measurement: 95 km/h
